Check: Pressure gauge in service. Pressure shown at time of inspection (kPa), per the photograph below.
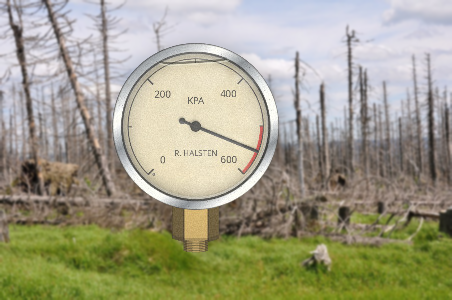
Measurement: 550 kPa
